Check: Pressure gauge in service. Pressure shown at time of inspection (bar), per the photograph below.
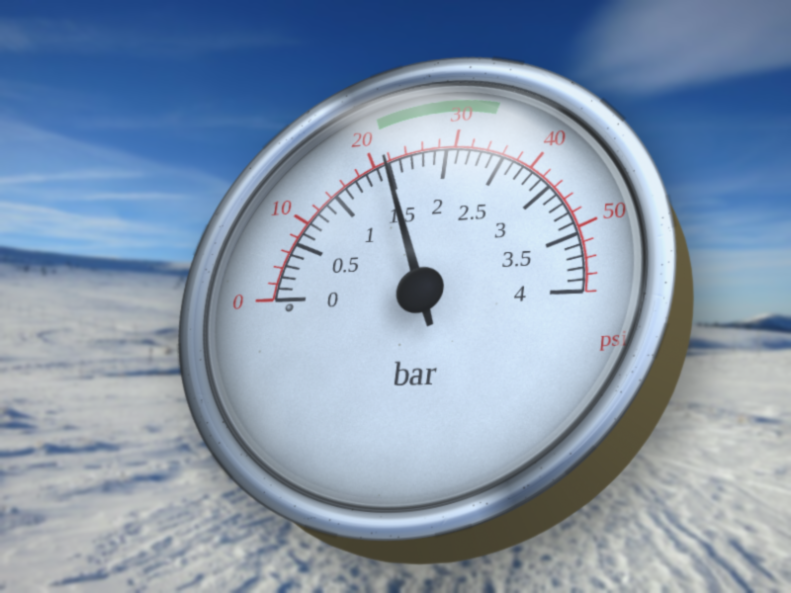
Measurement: 1.5 bar
